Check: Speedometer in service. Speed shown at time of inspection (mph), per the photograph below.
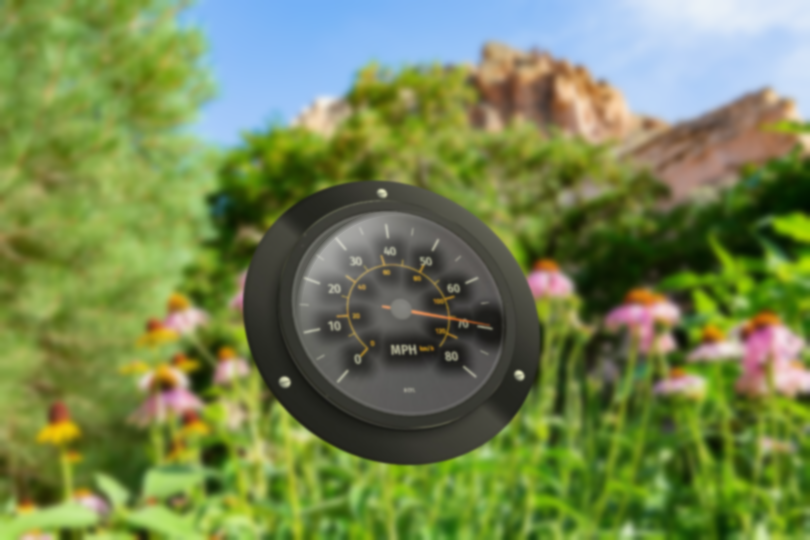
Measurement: 70 mph
